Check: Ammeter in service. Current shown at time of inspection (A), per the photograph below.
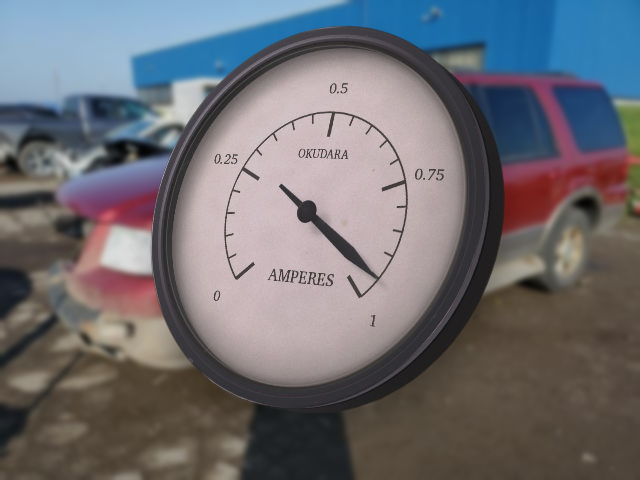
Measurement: 0.95 A
